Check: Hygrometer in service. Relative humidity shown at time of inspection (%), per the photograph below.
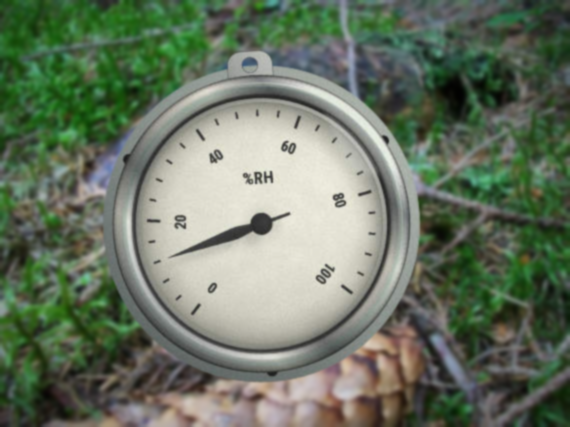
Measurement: 12 %
